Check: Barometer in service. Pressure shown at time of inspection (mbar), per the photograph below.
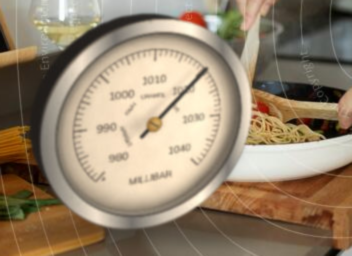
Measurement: 1020 mbar
